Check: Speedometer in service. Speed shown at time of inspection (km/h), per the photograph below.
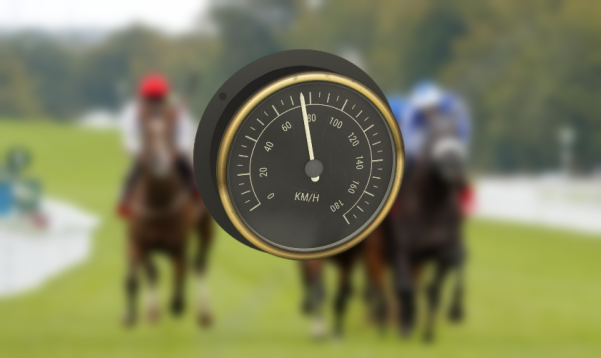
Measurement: 75 km/h
